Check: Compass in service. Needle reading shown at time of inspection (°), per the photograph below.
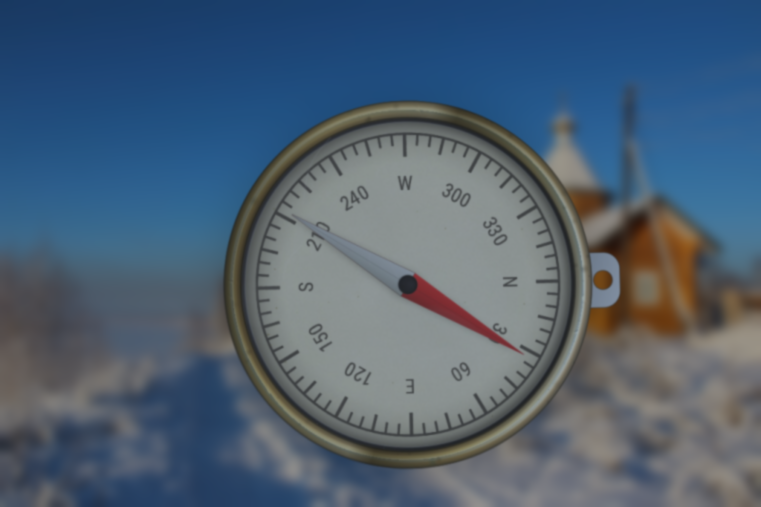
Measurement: 32.5 °
